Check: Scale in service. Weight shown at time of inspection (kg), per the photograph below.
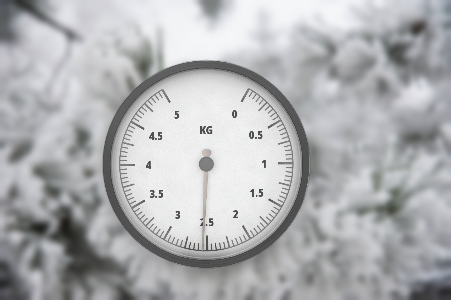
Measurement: 2.55 kg
